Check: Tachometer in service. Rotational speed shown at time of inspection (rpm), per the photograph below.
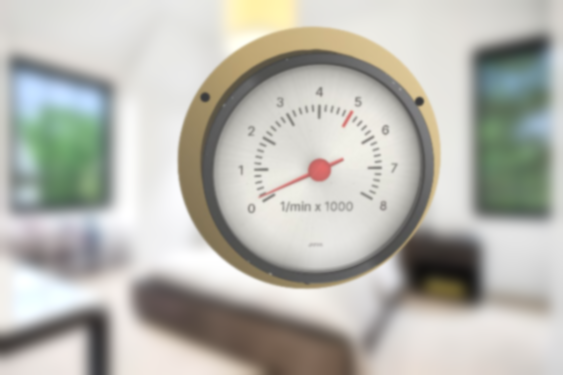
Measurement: 200 rpm
